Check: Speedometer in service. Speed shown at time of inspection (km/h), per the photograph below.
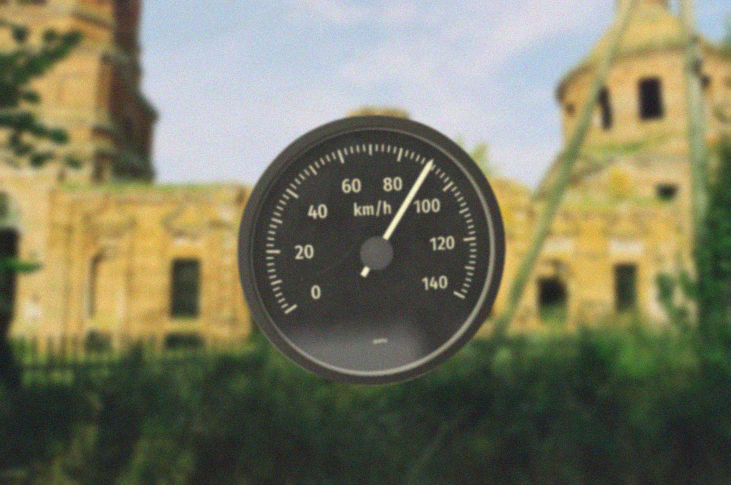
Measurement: 90 km/h
